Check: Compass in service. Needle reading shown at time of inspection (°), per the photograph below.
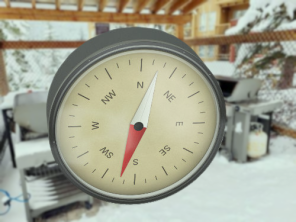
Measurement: 195 °
